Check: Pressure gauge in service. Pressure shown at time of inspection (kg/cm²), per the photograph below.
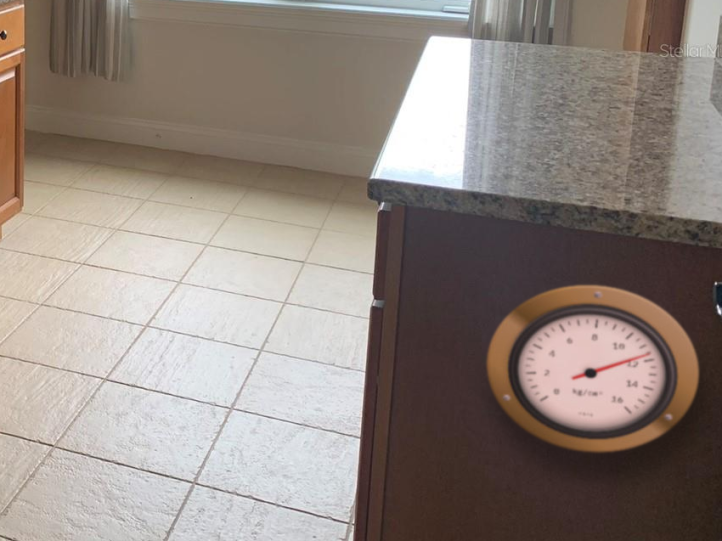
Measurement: 11.5 kg/cm²
